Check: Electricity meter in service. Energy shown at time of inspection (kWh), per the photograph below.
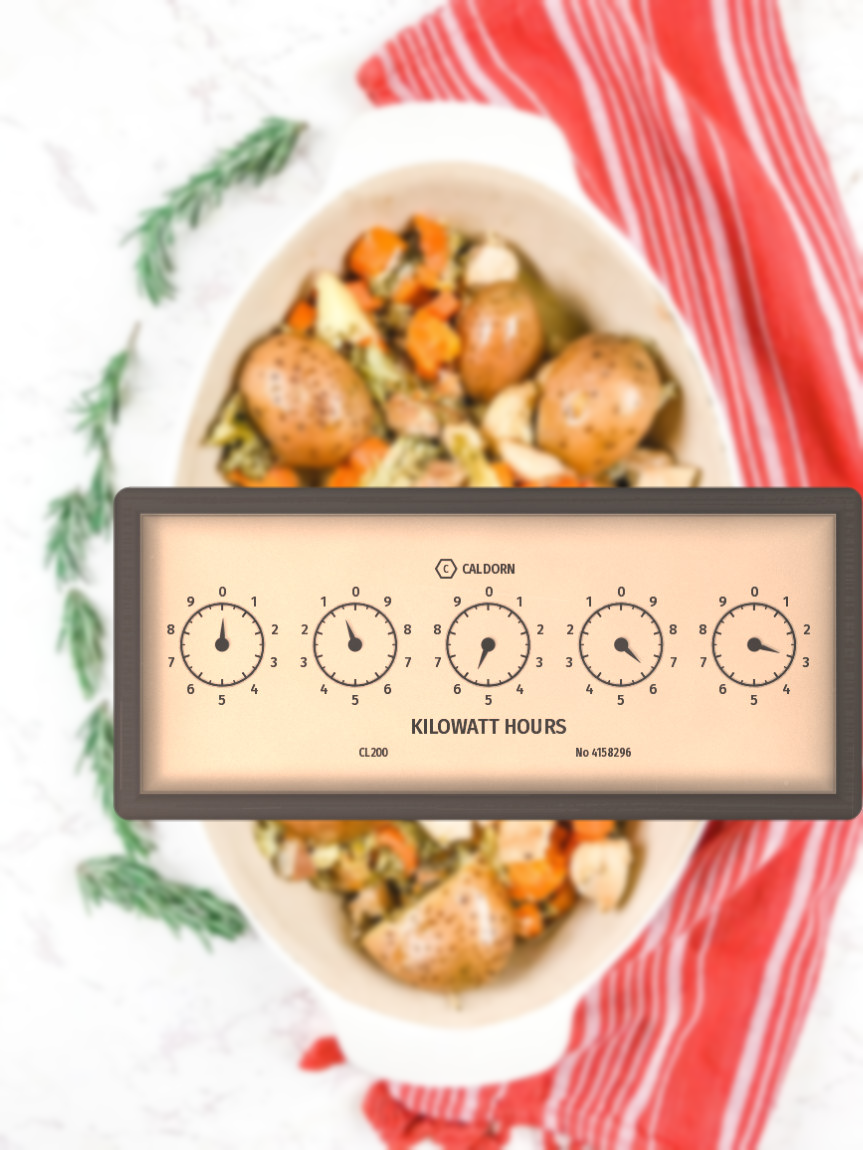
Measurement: 563 kWh
